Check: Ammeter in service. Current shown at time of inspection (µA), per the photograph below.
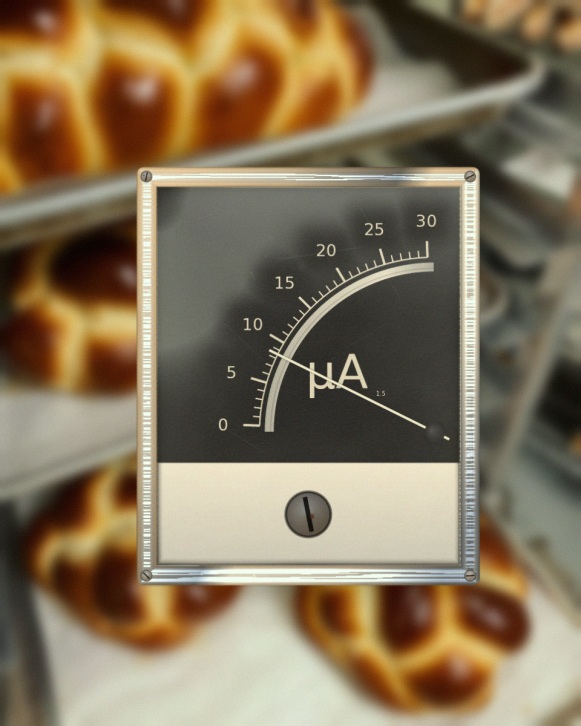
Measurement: 8.5 µA
